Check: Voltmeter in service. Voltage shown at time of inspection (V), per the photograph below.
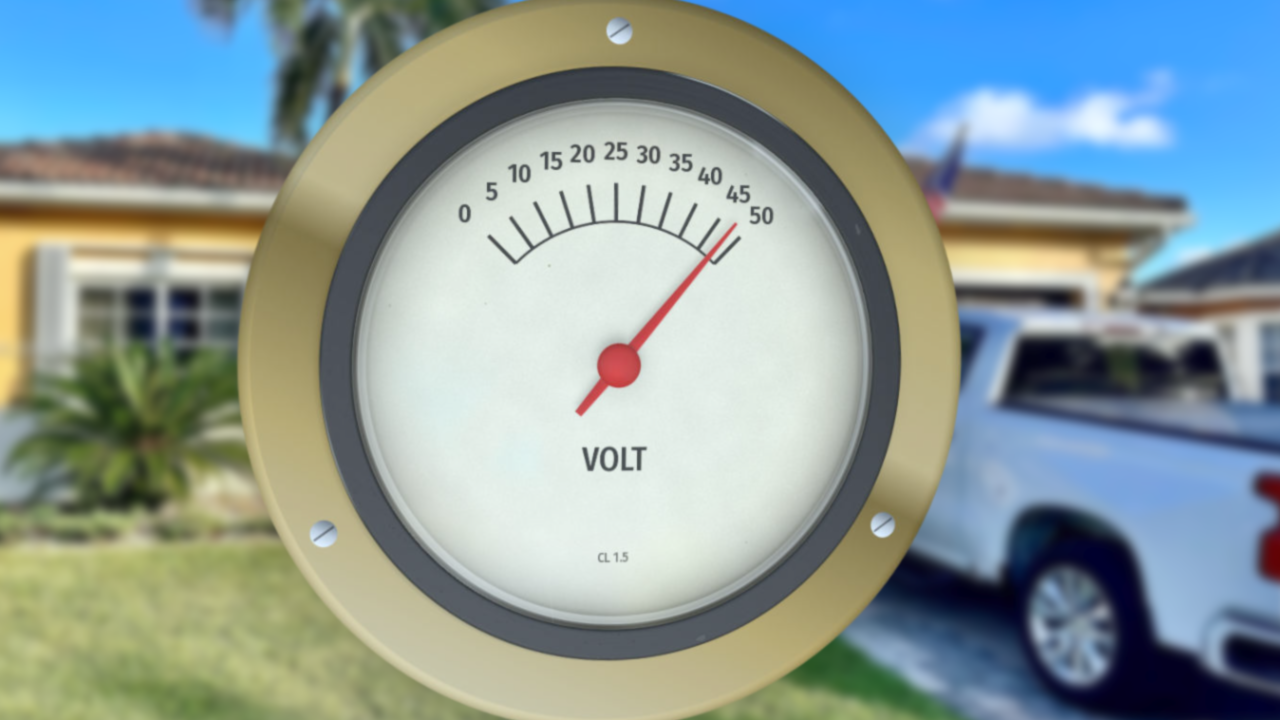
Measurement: 47.5 V
